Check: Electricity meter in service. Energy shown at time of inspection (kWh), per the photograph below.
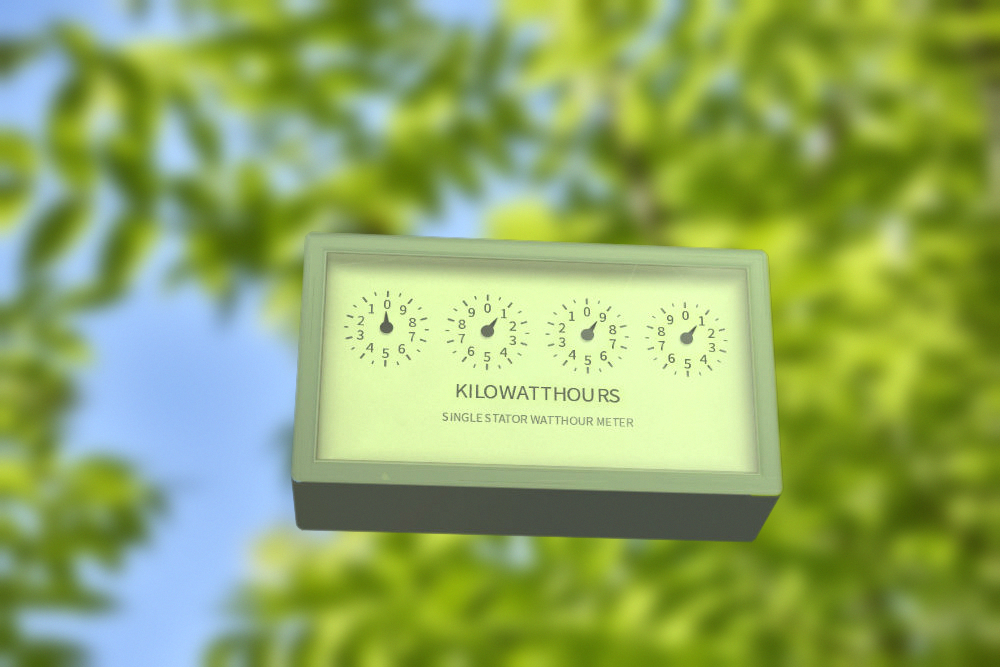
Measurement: 91 kWh
